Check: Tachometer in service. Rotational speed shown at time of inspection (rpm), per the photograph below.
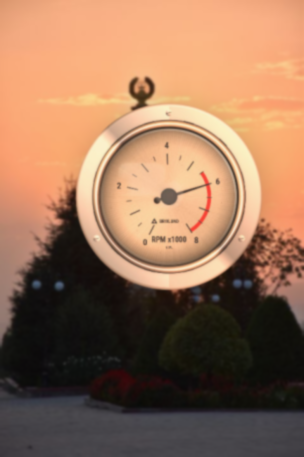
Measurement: 6000 rpm
